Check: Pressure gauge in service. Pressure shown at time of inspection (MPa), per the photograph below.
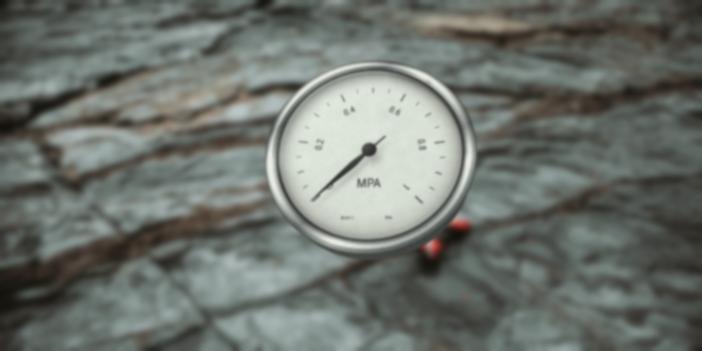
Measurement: 0 MPa
